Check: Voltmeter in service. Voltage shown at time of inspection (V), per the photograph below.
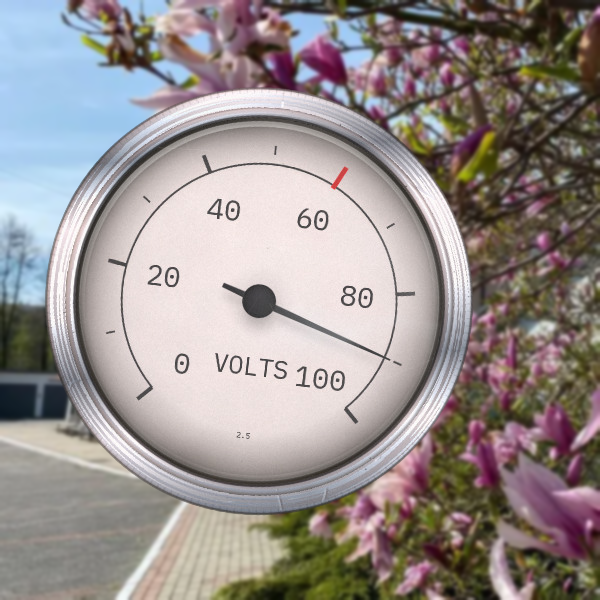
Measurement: 90 V
